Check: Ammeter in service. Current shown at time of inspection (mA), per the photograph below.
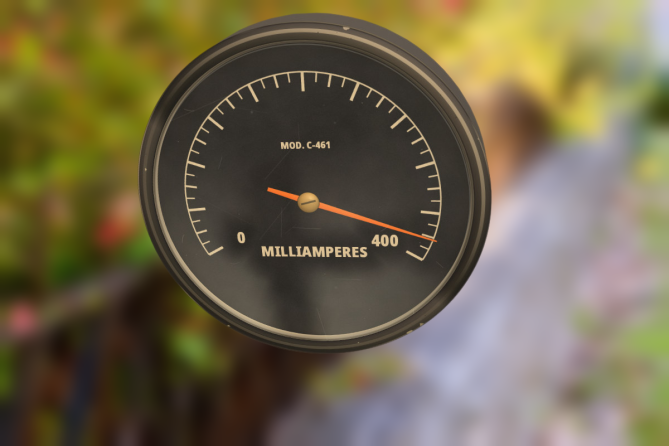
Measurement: 380 mA
